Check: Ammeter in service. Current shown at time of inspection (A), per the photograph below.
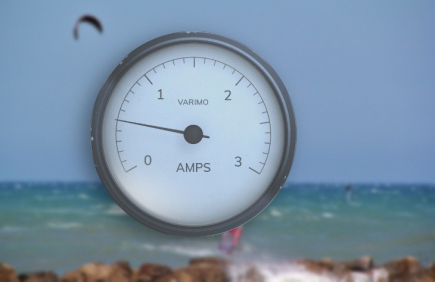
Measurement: 0.5 A
